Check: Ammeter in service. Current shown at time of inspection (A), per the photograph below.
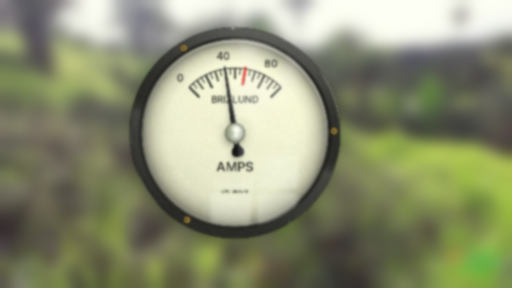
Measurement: 40 A
